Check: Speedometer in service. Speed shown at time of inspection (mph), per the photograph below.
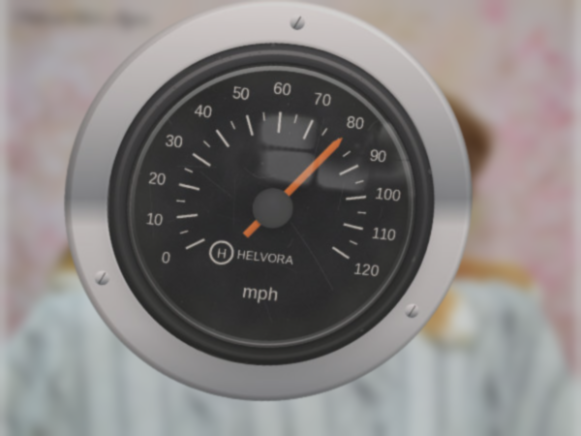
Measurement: 80 mph
